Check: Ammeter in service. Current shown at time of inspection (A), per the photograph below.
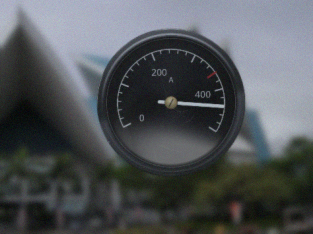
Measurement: 440 A
